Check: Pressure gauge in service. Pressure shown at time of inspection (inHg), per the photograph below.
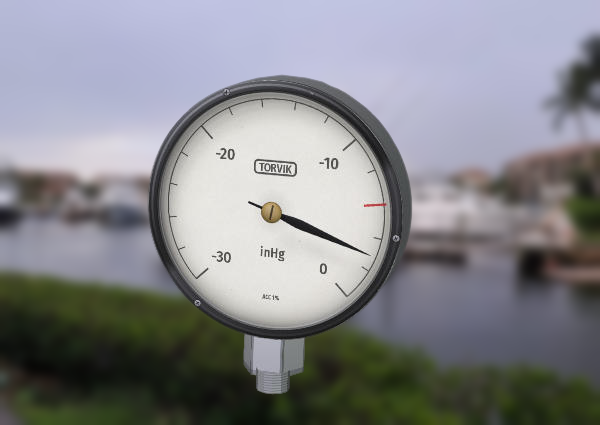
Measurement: -3 inHg
